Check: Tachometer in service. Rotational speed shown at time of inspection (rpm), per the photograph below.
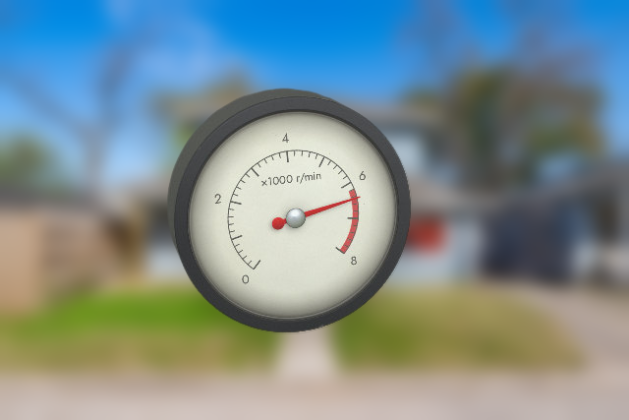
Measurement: 6400 rpm
